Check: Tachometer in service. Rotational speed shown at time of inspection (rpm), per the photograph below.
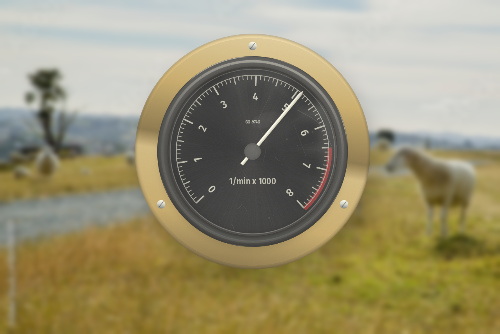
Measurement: 5100 rpm
